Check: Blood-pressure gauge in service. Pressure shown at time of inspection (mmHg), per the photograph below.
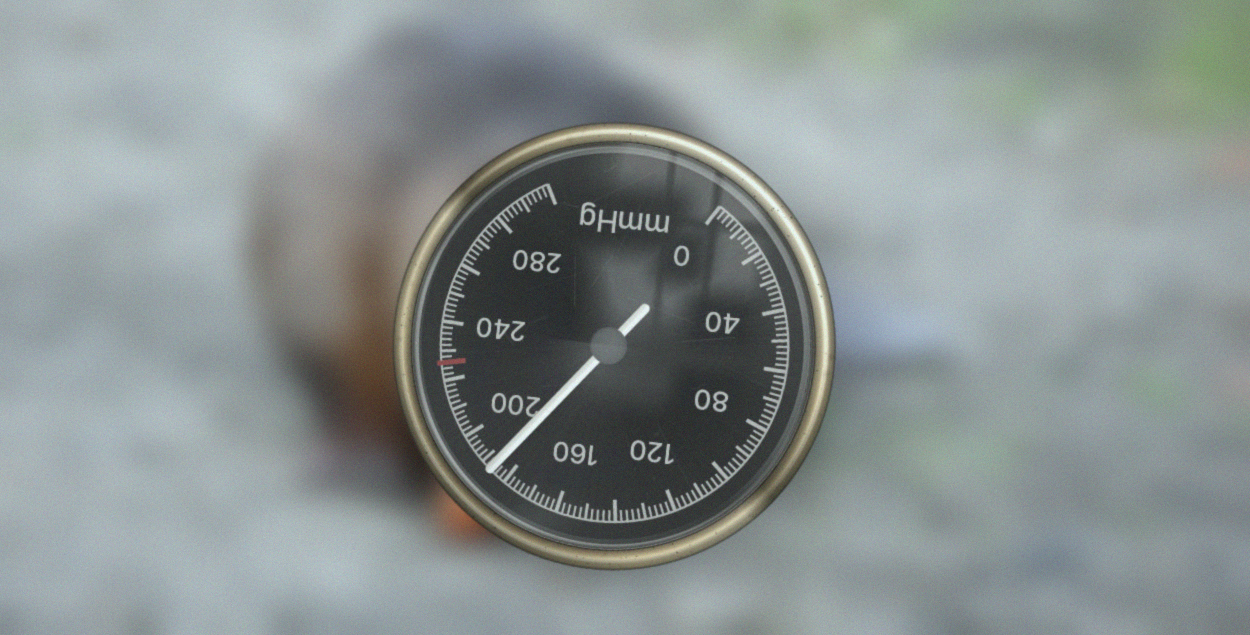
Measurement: 186 mmHg
